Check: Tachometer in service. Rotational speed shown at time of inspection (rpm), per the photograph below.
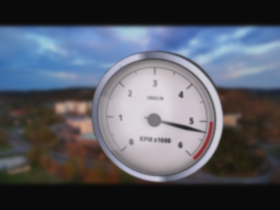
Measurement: 5250 rpm
